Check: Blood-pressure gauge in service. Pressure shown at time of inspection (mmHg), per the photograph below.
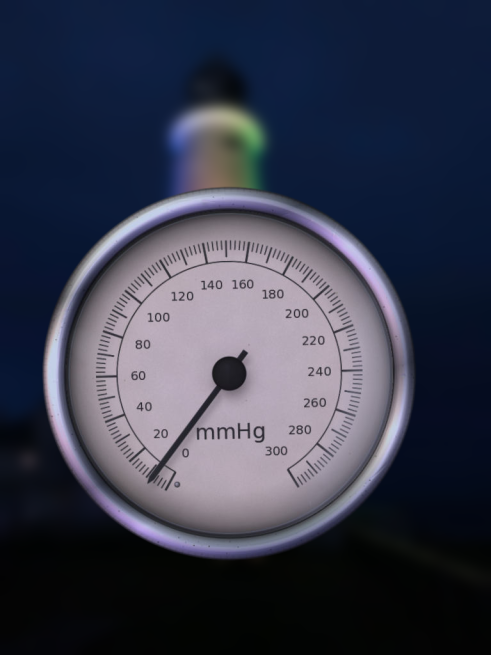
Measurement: 8 mmHg
